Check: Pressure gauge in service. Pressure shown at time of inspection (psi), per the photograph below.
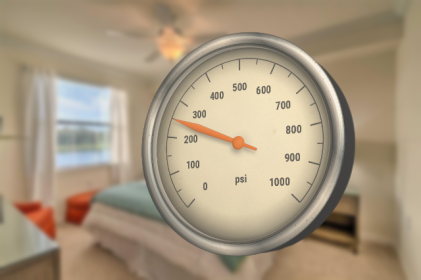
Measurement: 250 psi
